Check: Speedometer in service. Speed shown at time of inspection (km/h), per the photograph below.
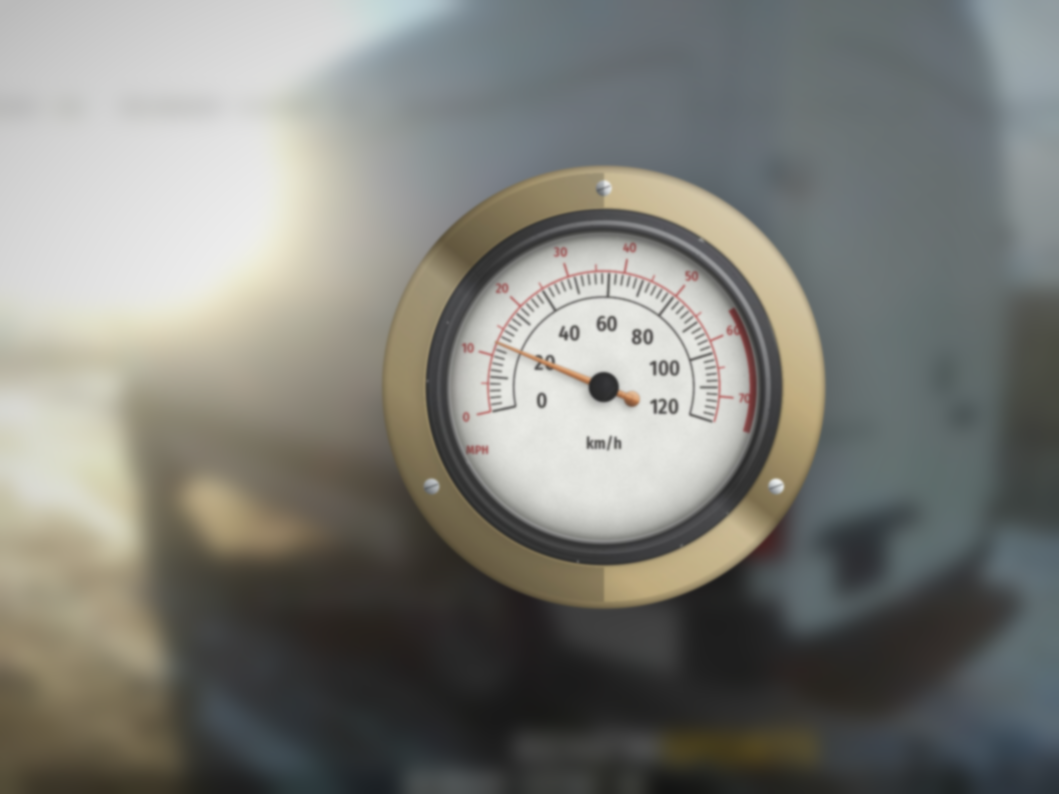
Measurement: 20 km/h
